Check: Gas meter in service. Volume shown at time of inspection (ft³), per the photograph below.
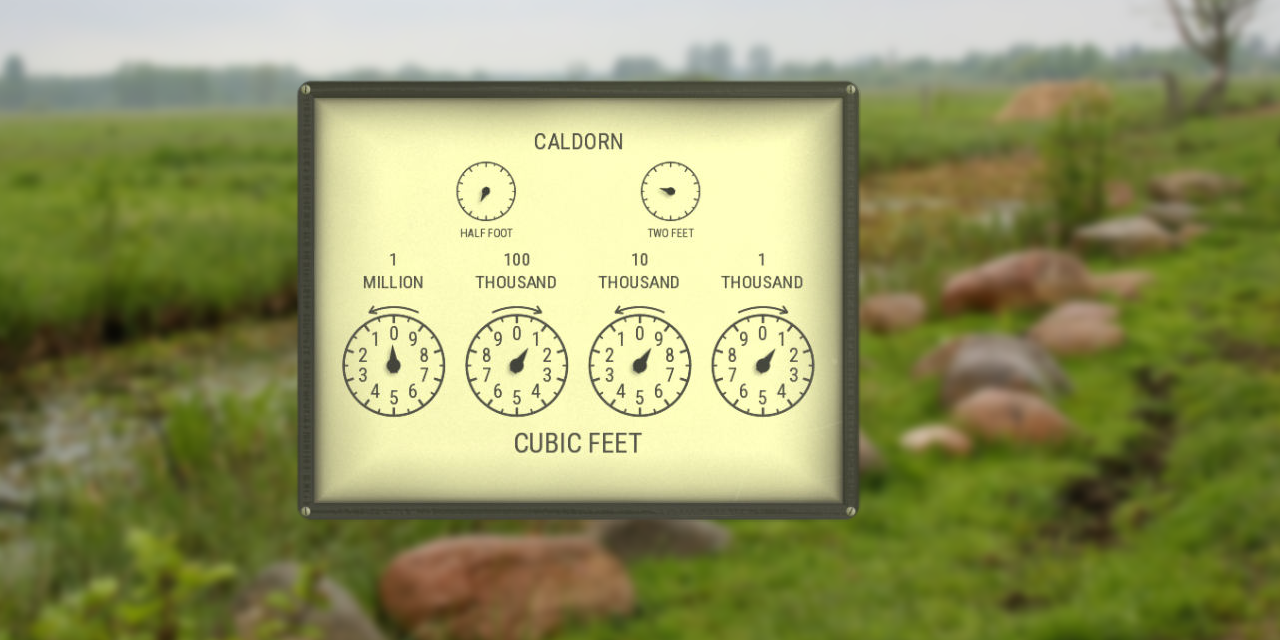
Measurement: 9100 ft³
